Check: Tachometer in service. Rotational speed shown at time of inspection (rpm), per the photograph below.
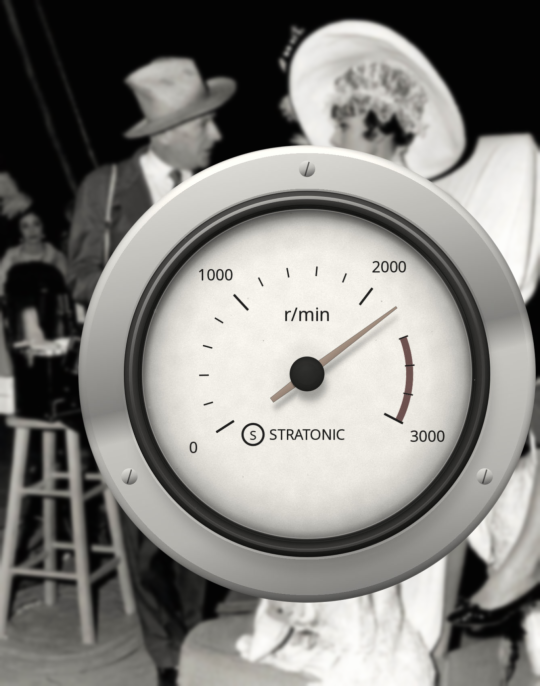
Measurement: 2200 rpm
